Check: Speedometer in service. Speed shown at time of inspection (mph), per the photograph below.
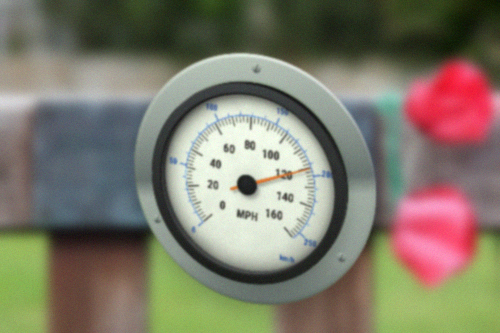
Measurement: 120 mph
